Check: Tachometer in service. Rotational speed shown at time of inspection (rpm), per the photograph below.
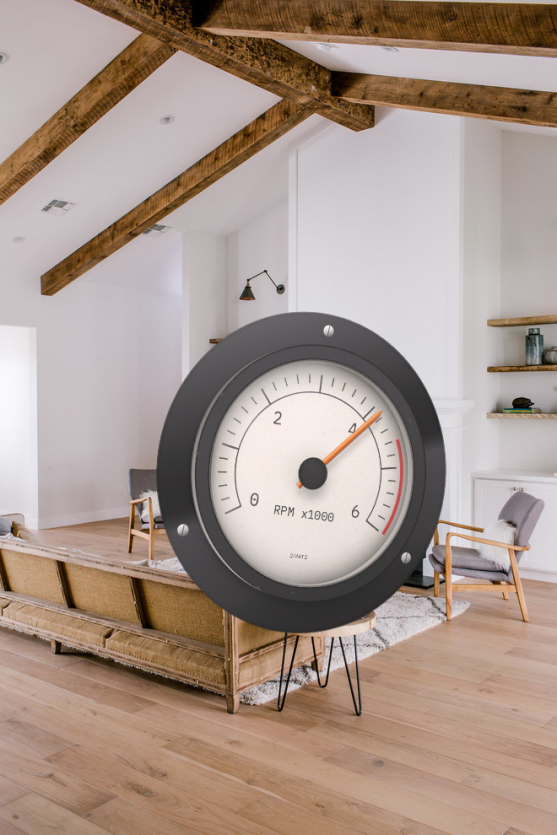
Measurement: 4100 rpm
